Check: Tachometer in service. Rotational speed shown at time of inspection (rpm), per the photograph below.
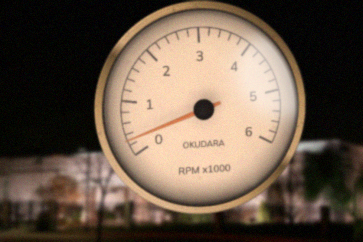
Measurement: 300 rpm
